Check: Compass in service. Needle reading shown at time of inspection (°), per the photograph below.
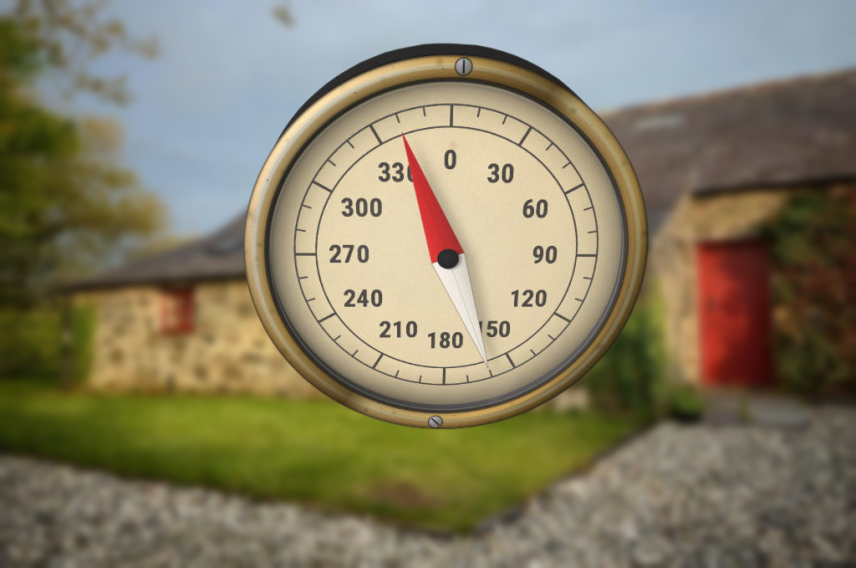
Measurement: 340 °
